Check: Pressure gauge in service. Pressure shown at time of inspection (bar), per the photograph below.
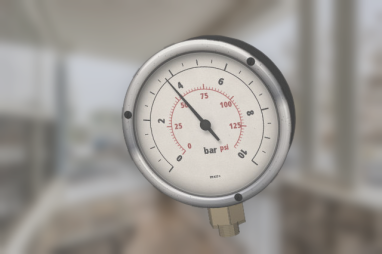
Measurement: 3.75 bar
